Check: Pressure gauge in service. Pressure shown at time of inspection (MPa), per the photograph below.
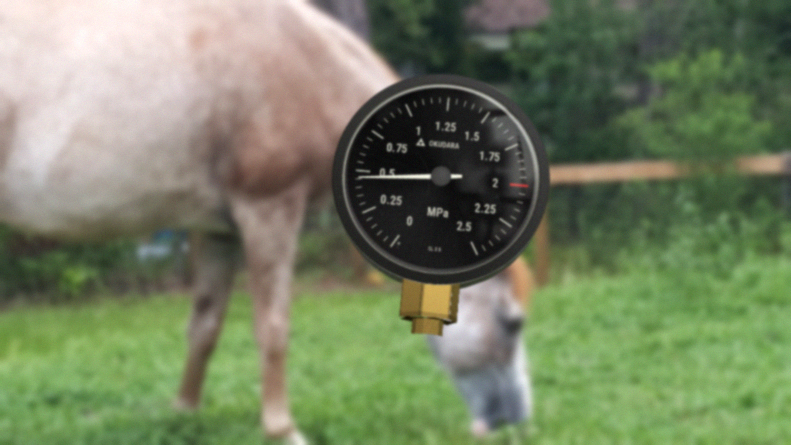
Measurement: 0.45 MPa
